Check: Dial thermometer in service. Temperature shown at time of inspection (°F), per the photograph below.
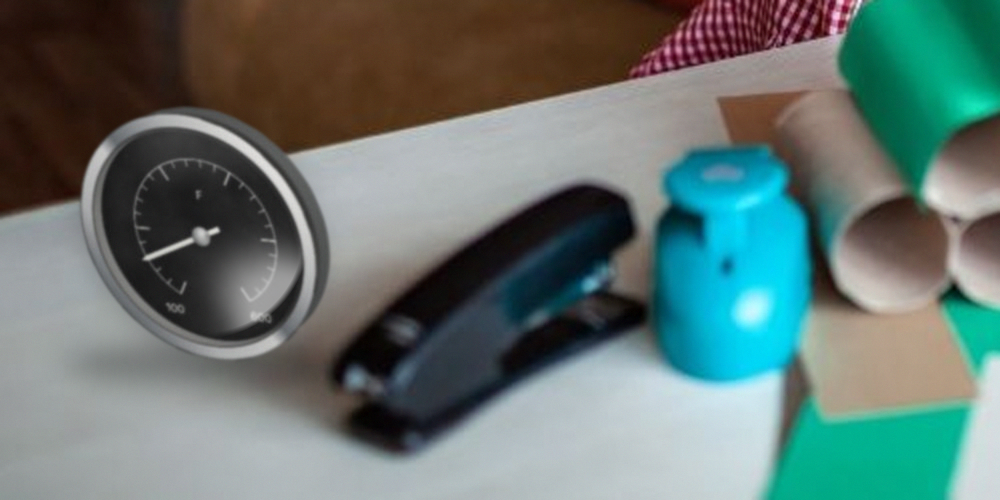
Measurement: 160 °F
